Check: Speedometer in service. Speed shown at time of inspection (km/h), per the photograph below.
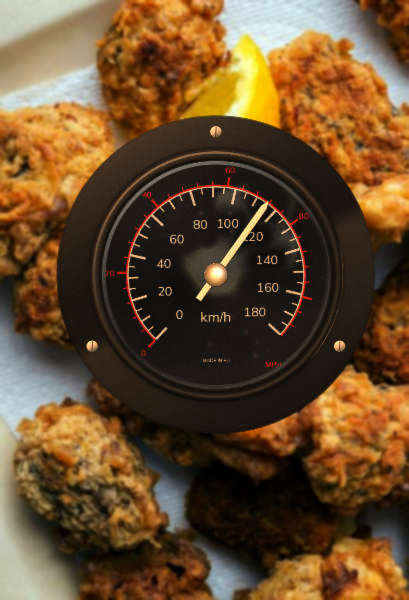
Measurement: 115 km/h
